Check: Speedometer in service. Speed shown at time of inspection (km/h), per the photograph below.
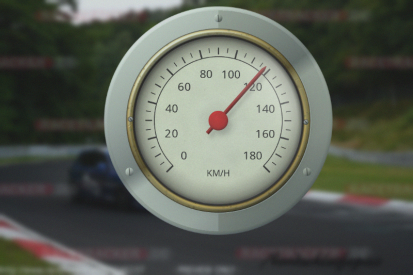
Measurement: 117.5 km/h
